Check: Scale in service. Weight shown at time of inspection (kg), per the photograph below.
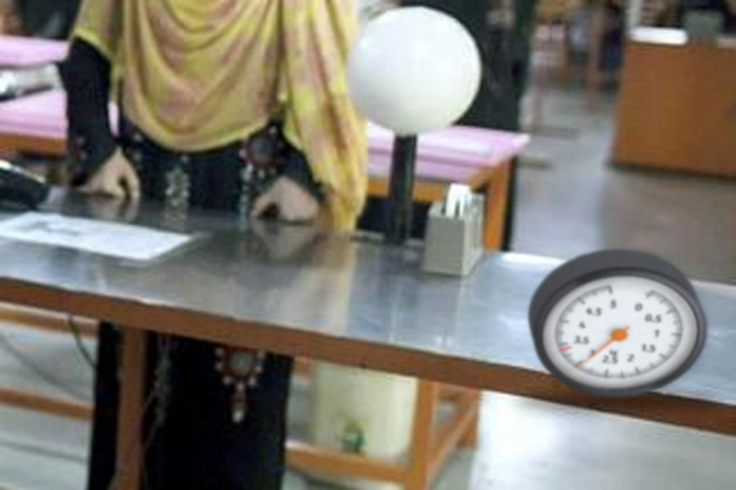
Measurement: 3 kg
